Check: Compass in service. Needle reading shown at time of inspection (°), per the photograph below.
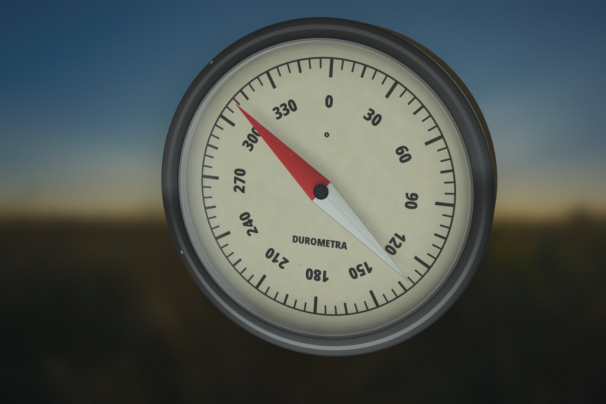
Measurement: 310 °
